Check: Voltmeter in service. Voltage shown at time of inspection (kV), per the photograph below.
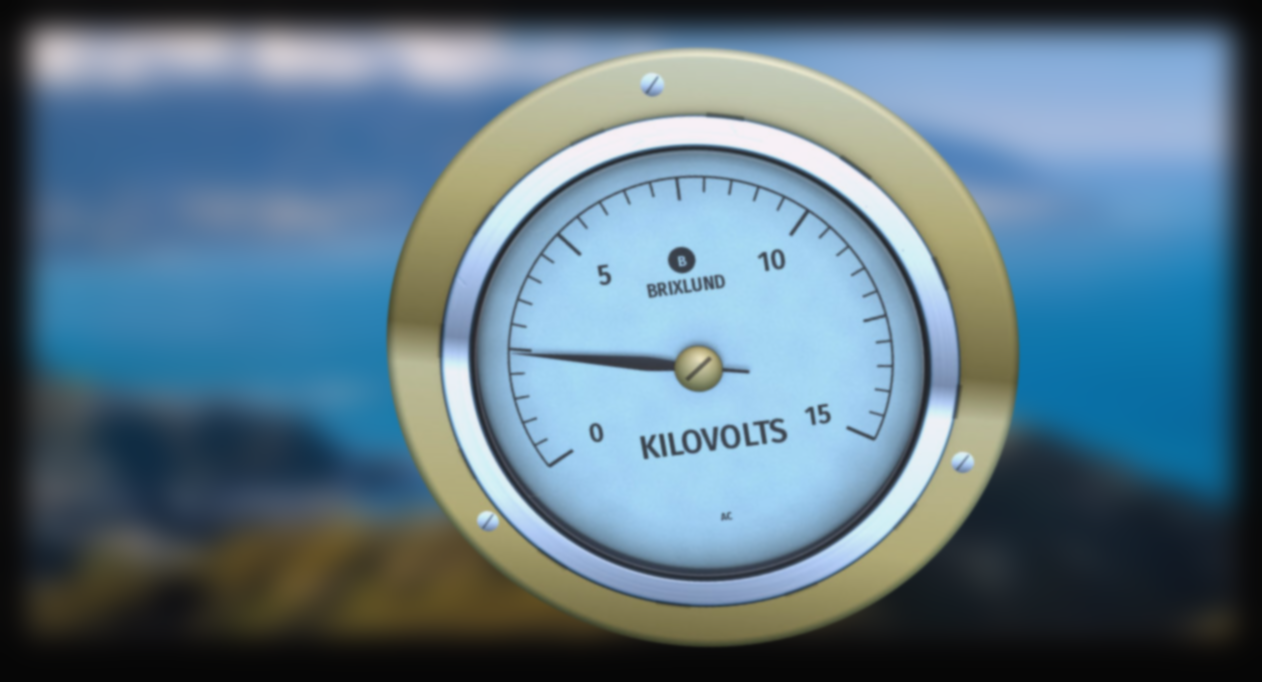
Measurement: 2.5 kV
